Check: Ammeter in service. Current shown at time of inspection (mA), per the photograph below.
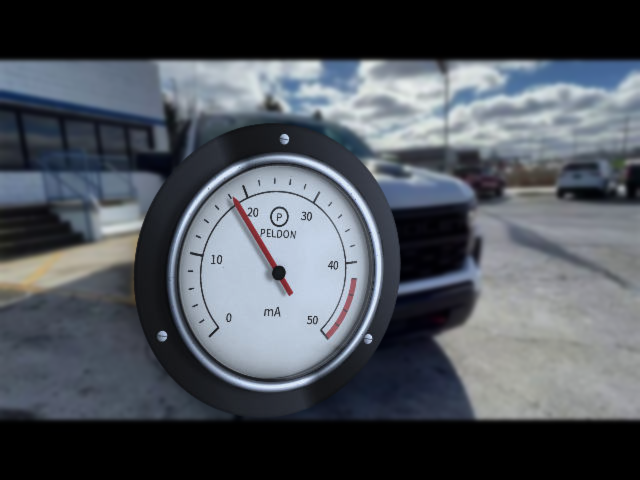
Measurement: 18 mA
